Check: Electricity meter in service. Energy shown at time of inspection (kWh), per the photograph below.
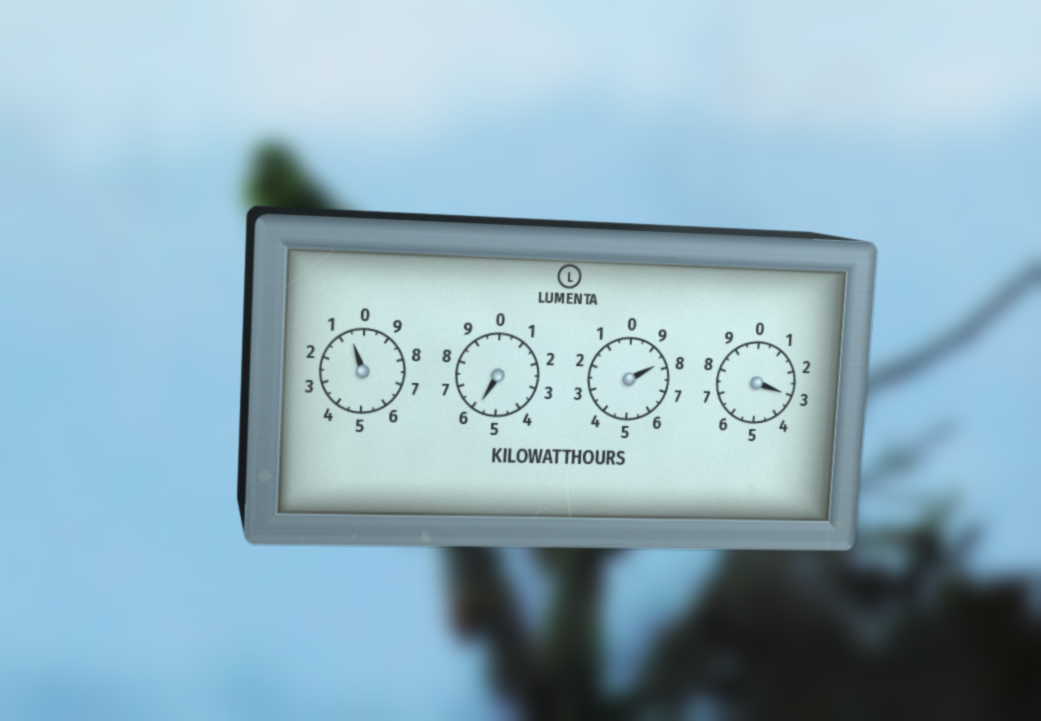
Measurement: 583 kWh
